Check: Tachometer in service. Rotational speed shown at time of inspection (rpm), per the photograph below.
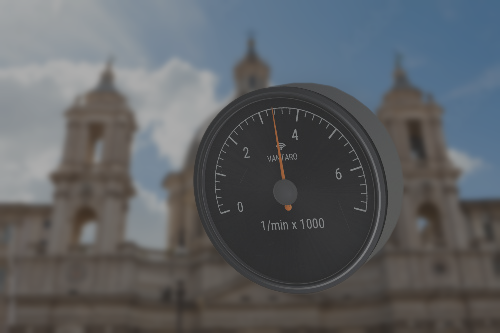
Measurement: 3400 rpm
